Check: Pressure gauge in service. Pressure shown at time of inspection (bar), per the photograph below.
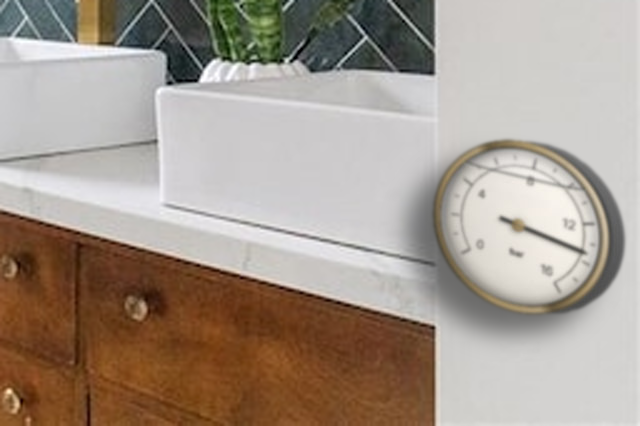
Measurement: 13.5 bar
